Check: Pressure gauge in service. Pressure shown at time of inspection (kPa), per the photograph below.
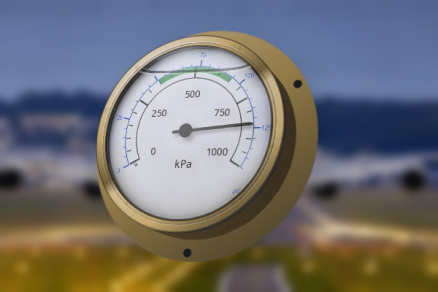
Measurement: 850 kPa
